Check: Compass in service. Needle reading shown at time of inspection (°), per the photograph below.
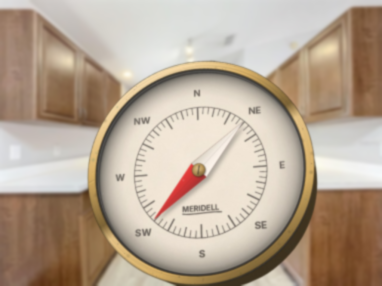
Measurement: 225 °
